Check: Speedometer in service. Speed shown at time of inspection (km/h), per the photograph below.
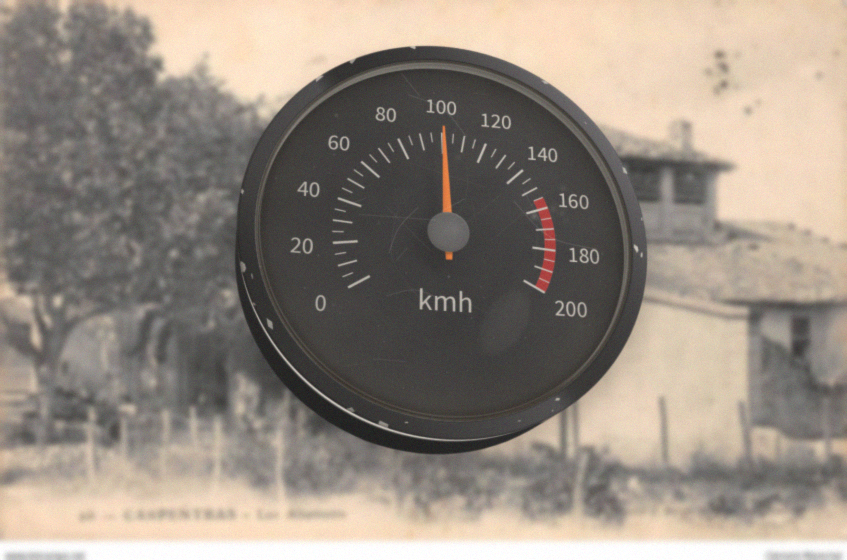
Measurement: 100 km/h
